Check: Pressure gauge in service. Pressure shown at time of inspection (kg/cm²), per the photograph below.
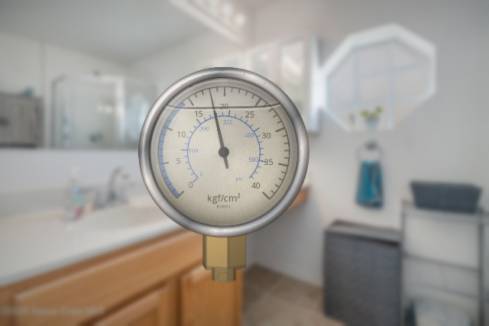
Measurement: 18 kg/cm²
